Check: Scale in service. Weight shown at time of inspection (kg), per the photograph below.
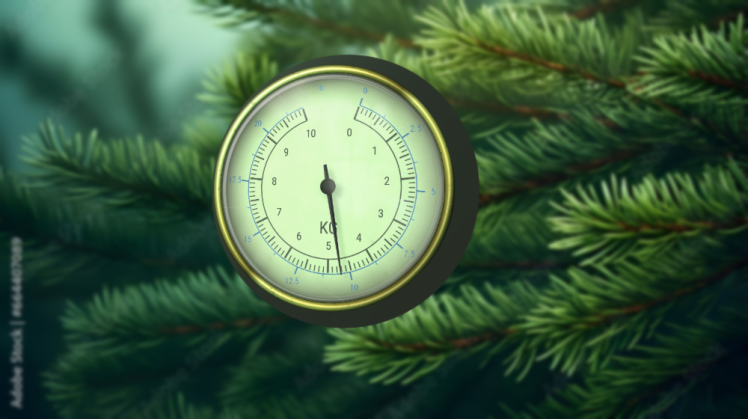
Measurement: 4.7 kg
